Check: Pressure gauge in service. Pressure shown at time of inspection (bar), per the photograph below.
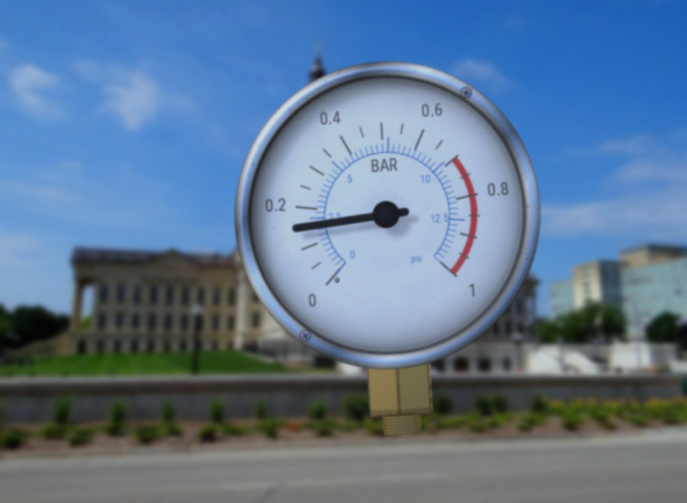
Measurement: 0.15 bar
